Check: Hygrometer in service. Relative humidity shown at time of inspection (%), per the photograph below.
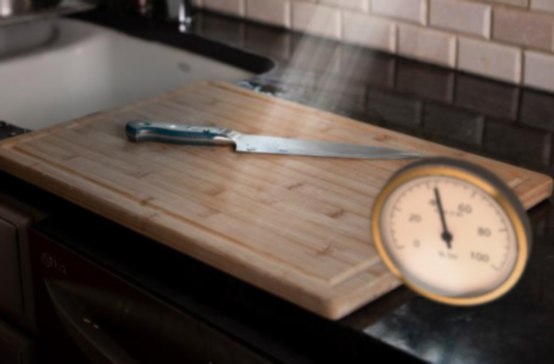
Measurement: 44 %
